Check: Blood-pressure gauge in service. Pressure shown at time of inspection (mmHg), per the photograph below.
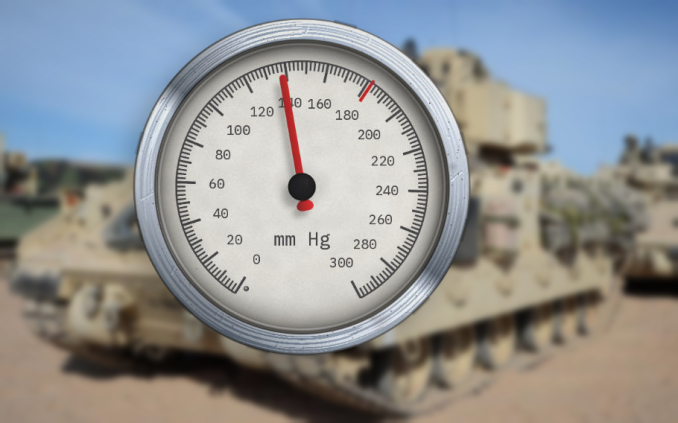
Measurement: 138 mmHg
